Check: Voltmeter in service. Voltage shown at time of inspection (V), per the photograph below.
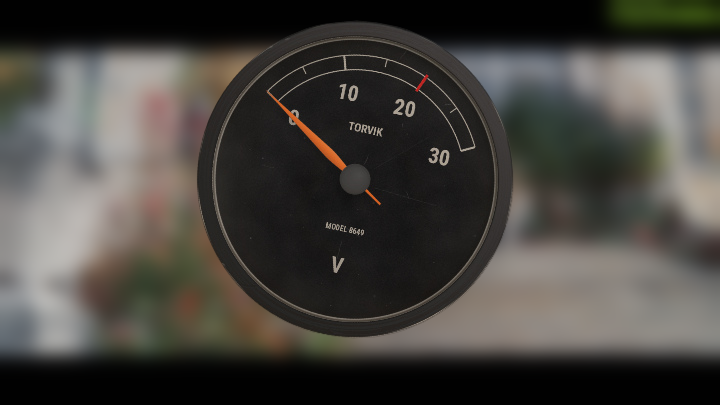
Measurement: 0 V
